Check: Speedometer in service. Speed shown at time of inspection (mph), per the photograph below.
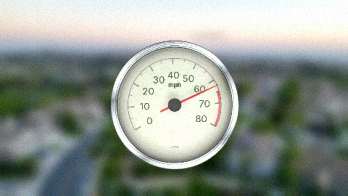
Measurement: 62.5 mph
